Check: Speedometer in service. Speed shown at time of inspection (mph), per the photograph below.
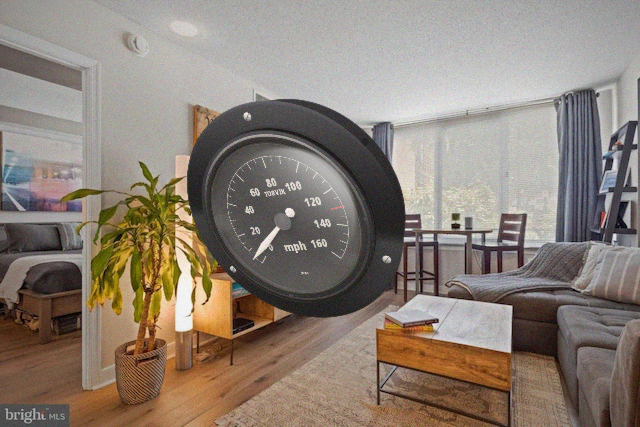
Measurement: 5 mph
